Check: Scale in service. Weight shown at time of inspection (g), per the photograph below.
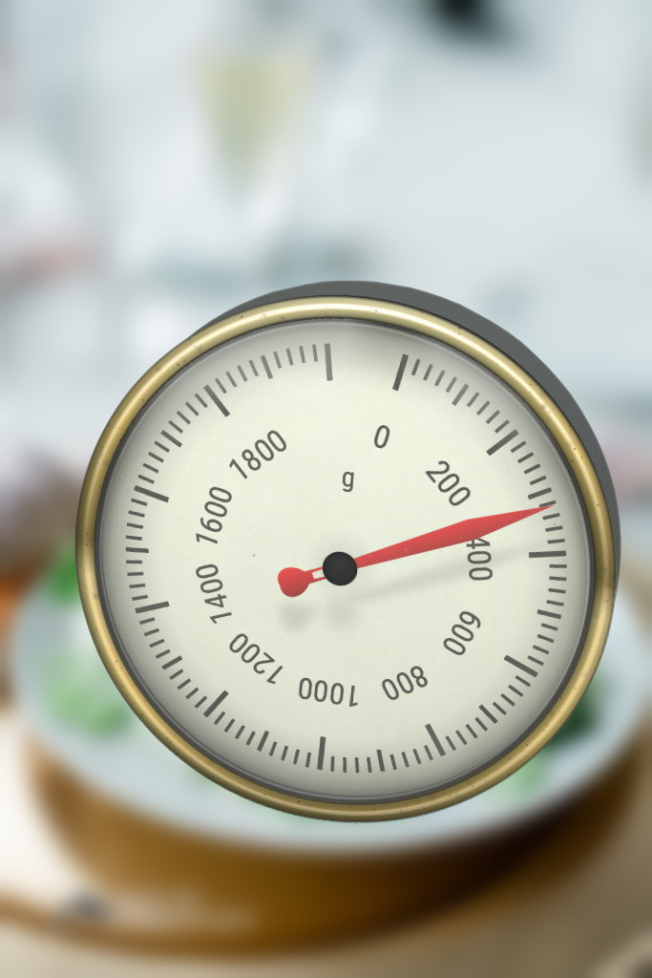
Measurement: 320 g
